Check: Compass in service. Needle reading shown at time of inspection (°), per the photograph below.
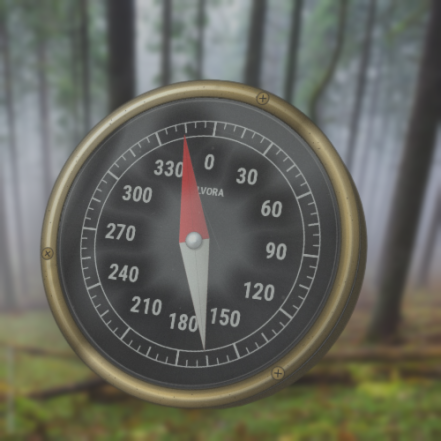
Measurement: 345 °
